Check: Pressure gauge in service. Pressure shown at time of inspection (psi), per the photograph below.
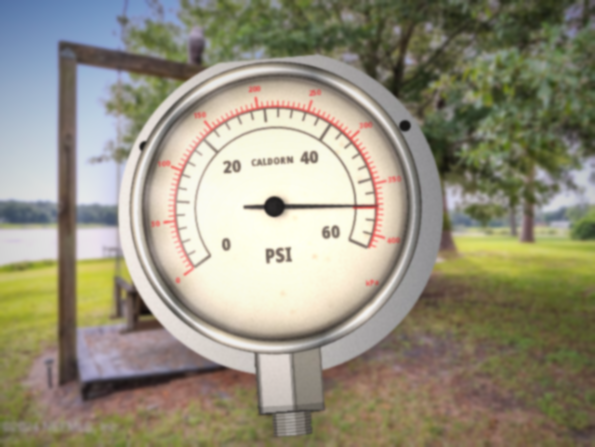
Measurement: 54 psi
